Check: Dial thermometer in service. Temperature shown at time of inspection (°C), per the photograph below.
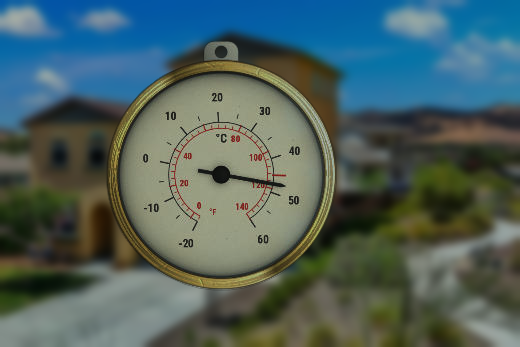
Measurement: 47.5 °C
